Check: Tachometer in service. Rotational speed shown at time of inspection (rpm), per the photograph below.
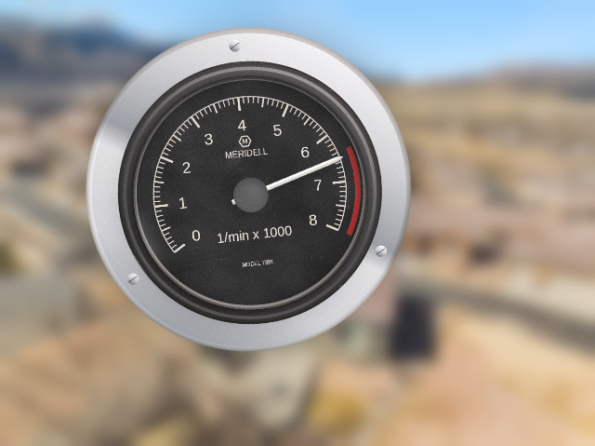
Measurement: 6500 rpm
